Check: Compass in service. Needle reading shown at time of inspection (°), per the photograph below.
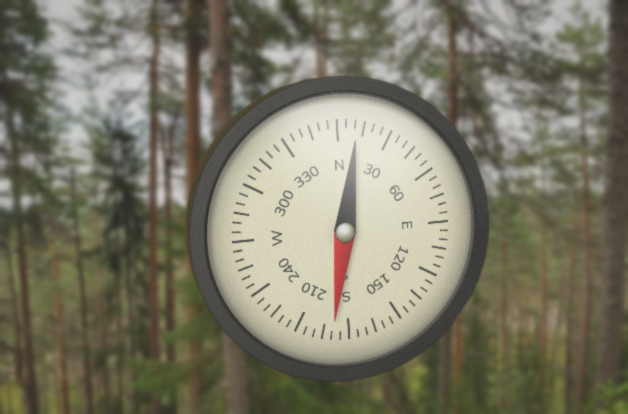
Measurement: 190 °
